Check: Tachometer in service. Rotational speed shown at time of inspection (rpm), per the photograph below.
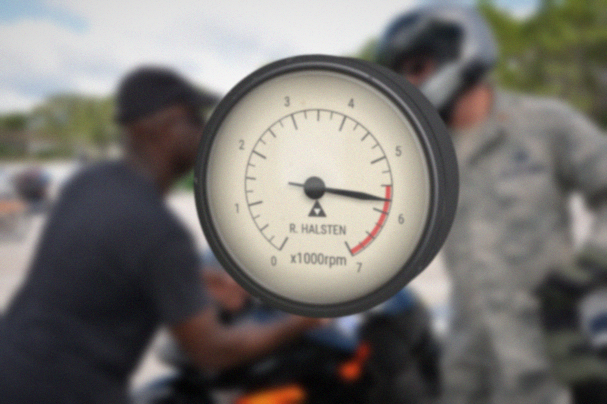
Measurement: 5750 rpm
